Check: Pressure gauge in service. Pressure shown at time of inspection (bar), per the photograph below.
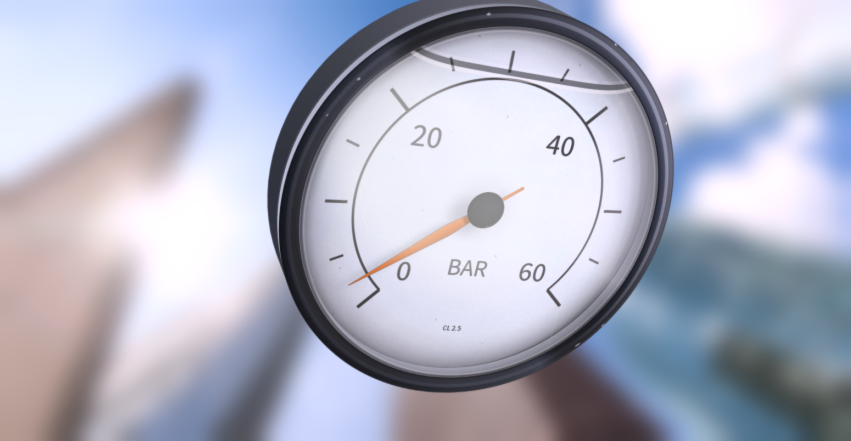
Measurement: 2.5 bar
